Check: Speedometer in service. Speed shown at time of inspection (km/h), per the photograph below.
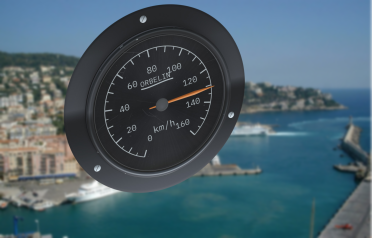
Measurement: 130 km/h
